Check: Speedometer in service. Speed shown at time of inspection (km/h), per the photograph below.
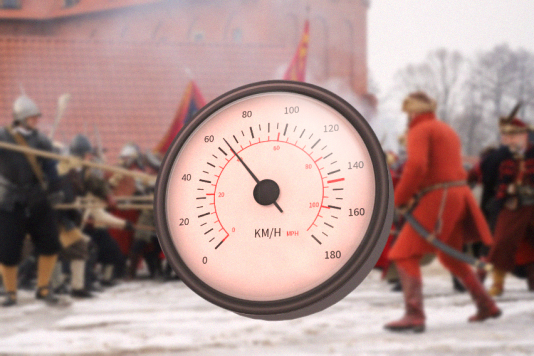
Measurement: 65 km/h
